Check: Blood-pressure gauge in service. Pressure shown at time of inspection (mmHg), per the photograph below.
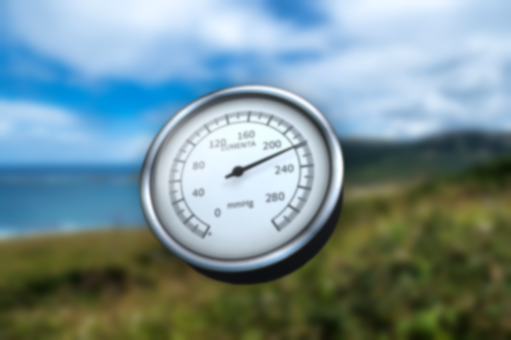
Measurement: 220 mmHg
